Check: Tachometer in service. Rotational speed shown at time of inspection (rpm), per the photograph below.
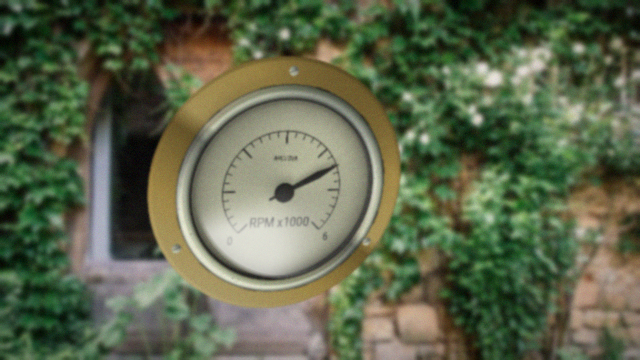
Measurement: 4400 rpm
